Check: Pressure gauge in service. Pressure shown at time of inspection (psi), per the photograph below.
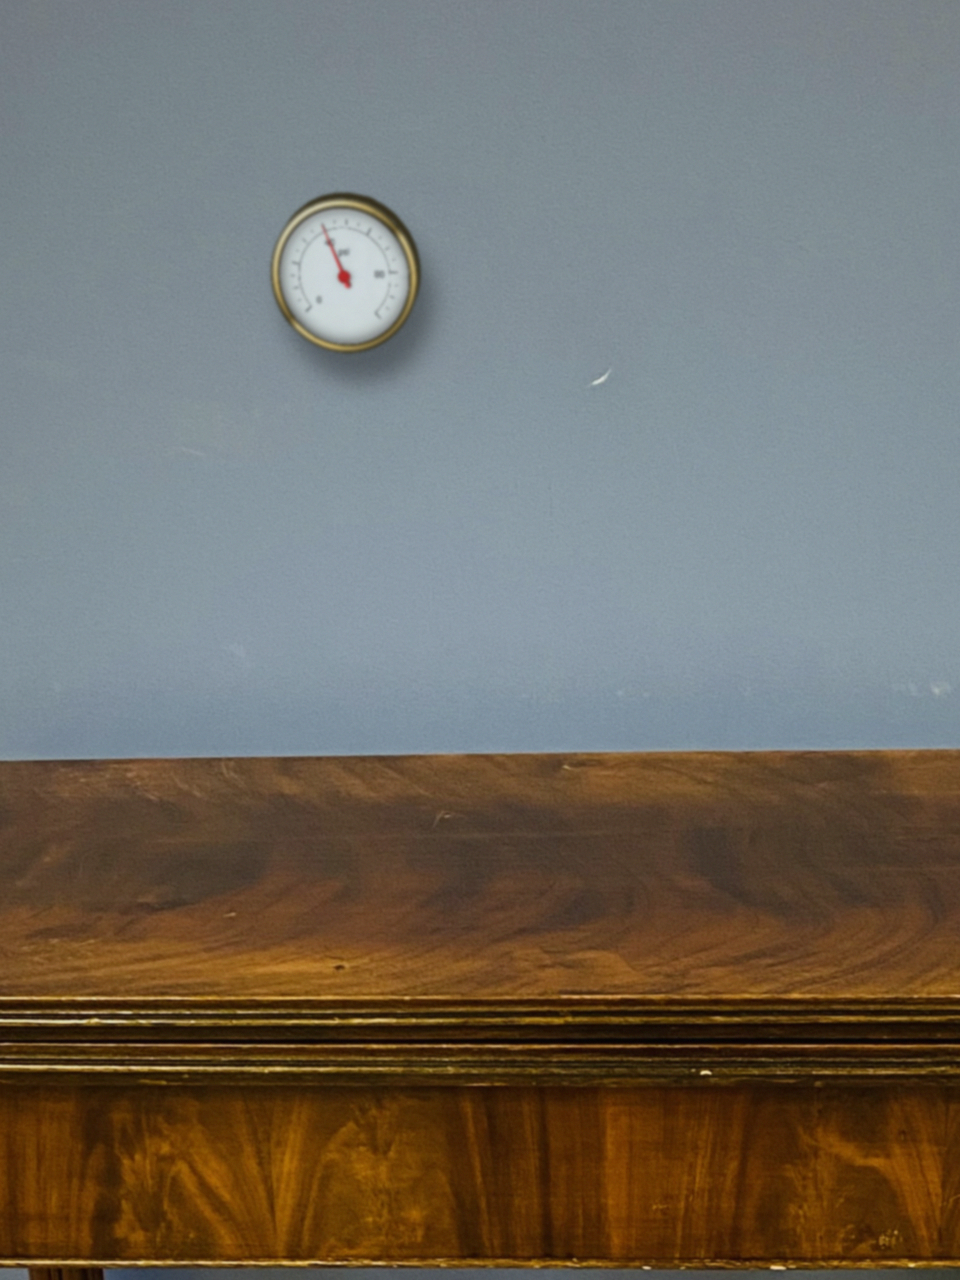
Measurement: 40 psi
